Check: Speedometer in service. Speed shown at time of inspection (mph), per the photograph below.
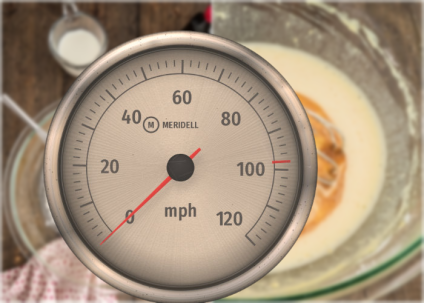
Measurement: 0 mph
